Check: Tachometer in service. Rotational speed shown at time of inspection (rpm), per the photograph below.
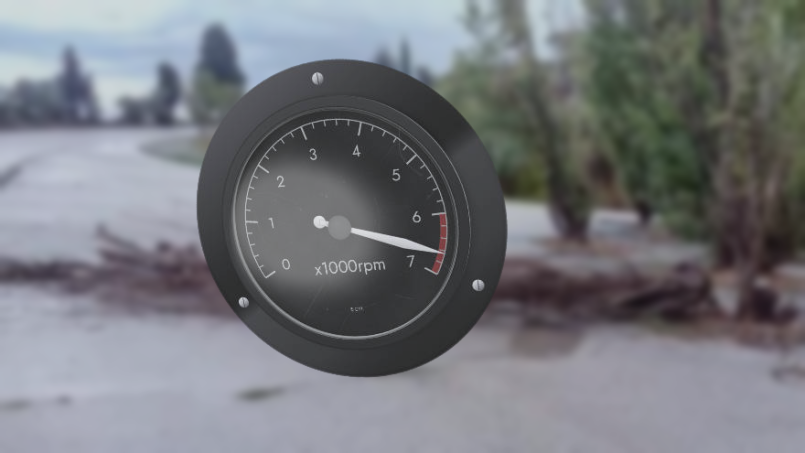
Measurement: 6600 rpm
